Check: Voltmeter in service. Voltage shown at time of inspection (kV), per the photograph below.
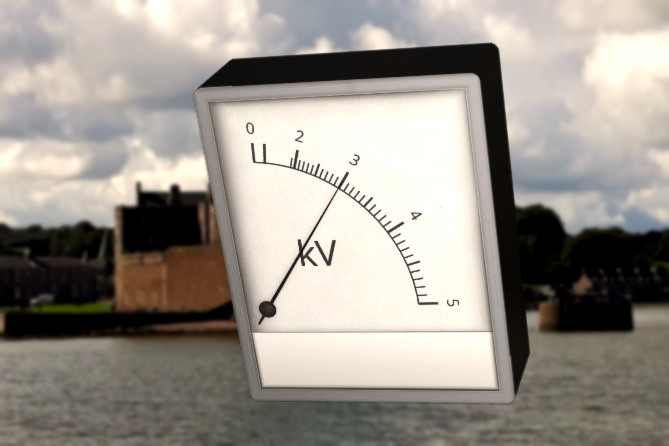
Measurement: 3 kV
